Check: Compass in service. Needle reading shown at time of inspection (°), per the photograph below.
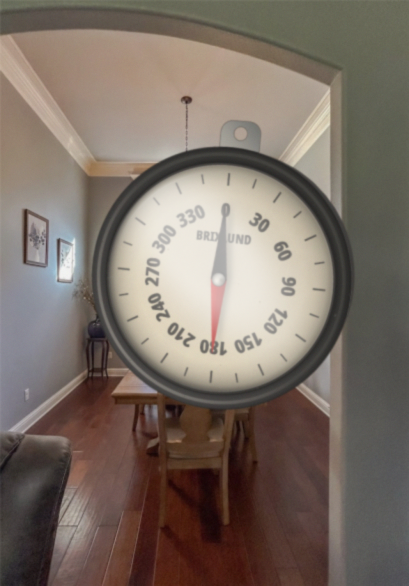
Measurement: 180 °
